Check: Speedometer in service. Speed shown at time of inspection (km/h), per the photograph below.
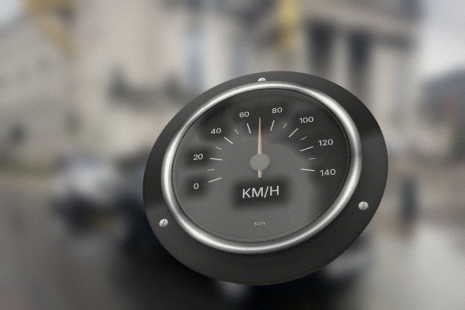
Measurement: 70 km/h
